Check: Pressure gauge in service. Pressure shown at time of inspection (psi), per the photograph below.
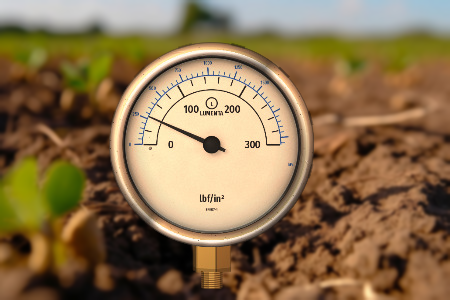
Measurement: 40 psi
